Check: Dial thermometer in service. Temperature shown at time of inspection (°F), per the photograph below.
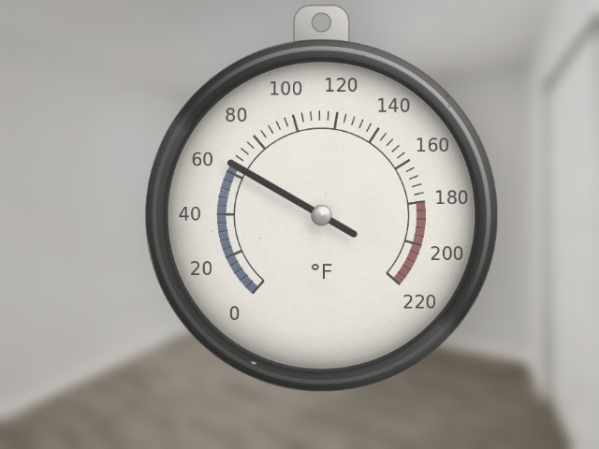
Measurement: 64 °F
